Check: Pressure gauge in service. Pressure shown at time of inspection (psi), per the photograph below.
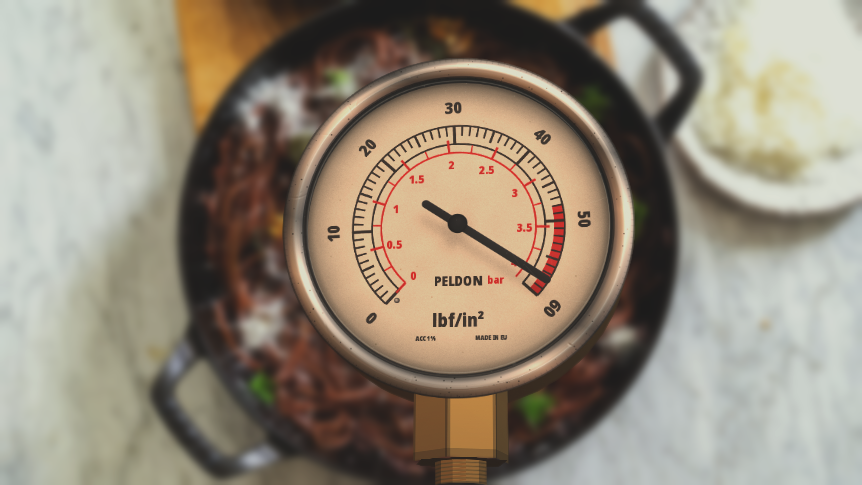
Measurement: 58 psi
